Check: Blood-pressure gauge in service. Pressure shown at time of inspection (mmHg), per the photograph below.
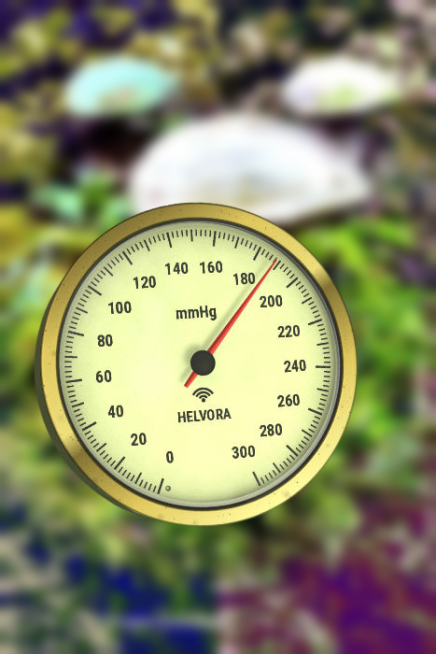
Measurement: 188 mmHg
